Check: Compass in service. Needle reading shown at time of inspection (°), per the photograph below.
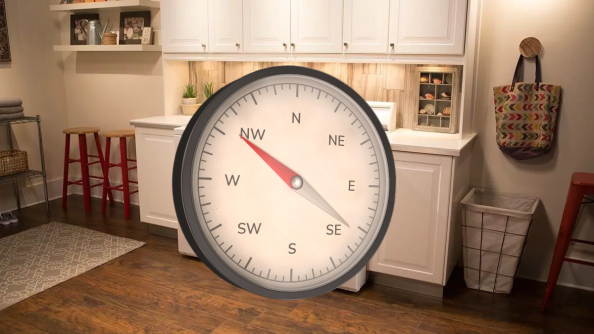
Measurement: 305 °
